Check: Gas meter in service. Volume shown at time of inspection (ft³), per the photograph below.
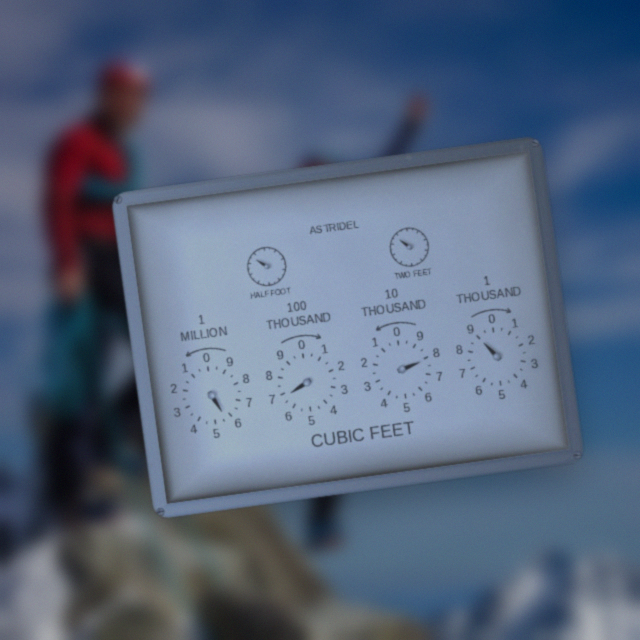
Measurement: 567900 ft³
